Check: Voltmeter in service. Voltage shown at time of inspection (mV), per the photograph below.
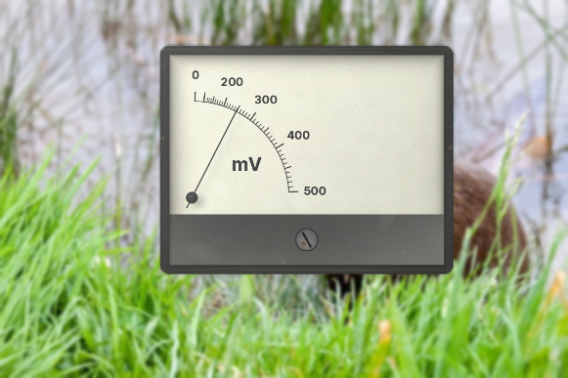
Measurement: 250 mV
